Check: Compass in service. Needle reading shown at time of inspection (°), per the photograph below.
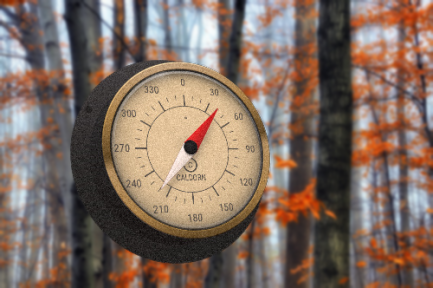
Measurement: 40 °
